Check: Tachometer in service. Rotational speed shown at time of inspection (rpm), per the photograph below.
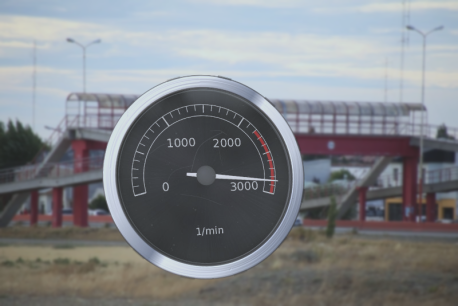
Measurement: 2850 rpm
